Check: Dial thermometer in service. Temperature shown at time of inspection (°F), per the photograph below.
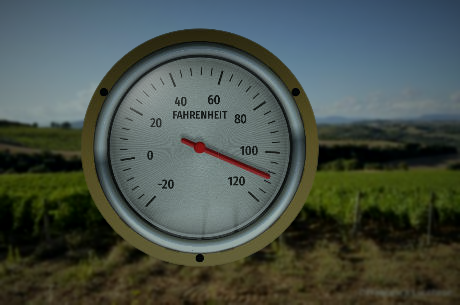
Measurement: 110 °F
